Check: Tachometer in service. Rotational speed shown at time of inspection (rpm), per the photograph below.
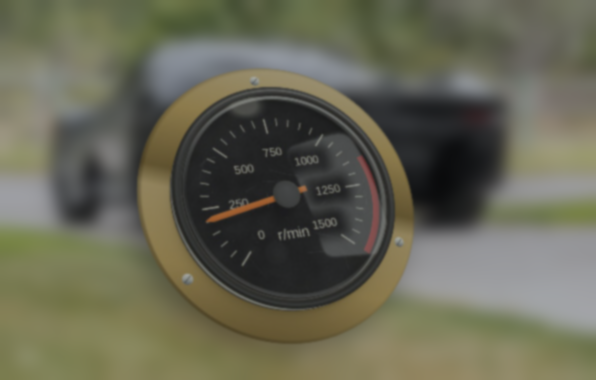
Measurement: 200 rpm
